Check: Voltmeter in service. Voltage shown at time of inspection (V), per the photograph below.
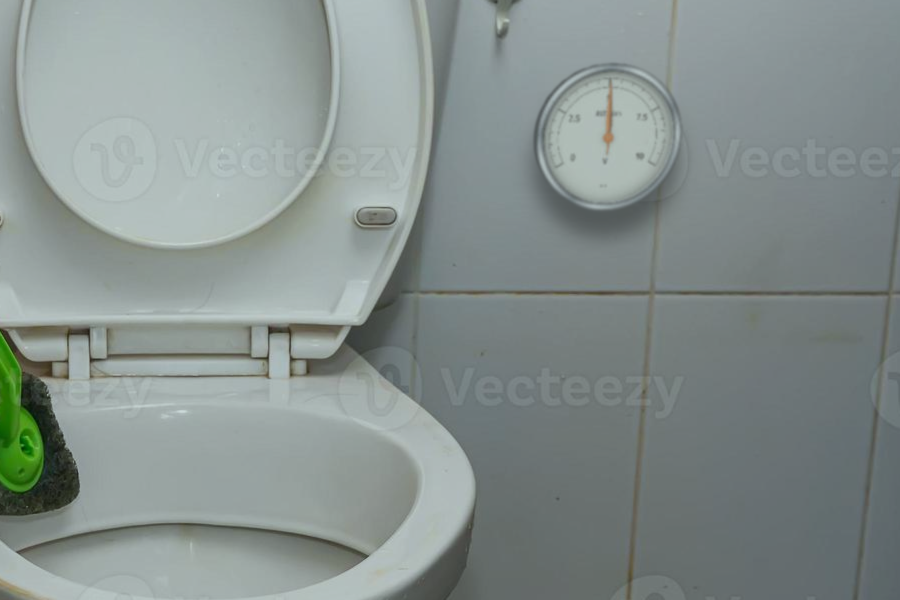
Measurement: 5 V
